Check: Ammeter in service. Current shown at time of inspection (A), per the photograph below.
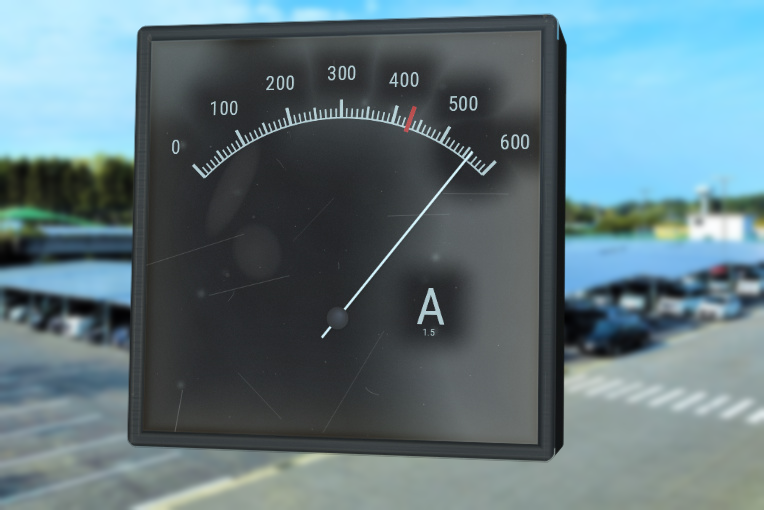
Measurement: 560 A
